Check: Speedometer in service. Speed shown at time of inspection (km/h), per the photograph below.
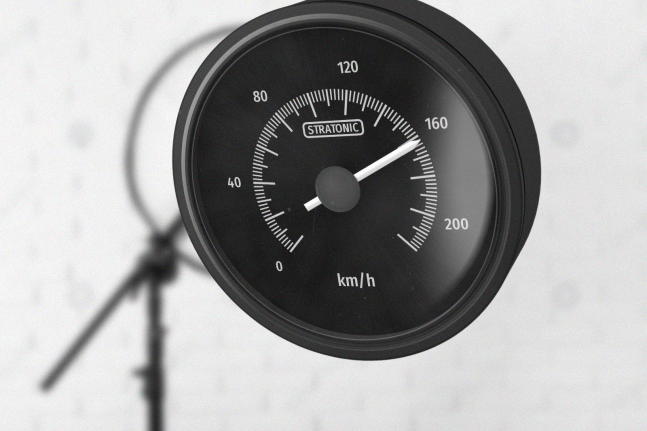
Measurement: 162 km/h
